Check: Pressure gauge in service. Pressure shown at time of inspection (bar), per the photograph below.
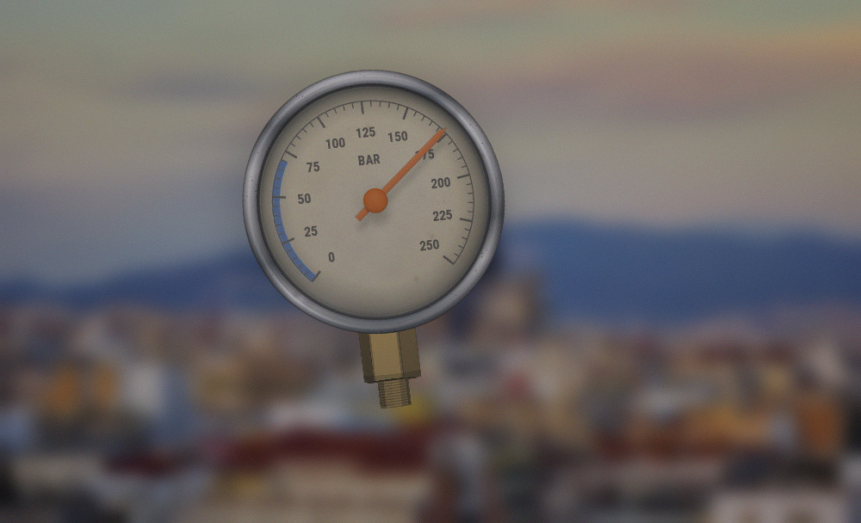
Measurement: 172.5 bar
